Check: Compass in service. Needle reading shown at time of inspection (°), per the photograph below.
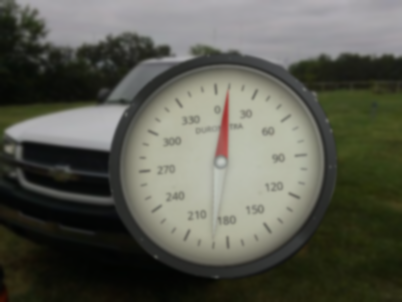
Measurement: 10 °
